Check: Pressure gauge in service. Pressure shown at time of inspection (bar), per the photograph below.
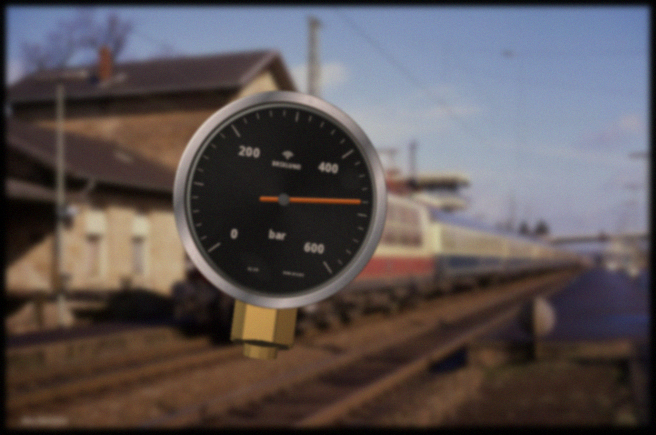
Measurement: 480 bar
